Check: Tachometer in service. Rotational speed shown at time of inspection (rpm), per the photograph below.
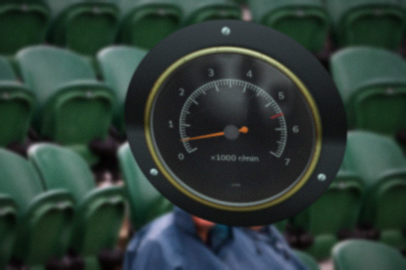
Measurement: 500 rpm
